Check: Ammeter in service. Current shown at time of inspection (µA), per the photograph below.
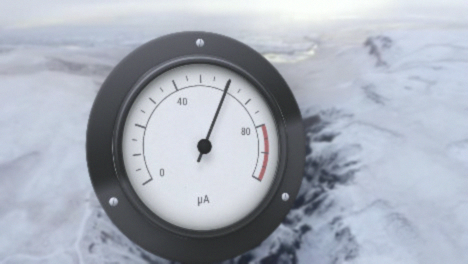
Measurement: 60 µA
